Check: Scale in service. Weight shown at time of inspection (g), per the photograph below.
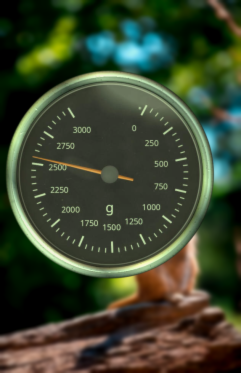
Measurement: 2550 g
